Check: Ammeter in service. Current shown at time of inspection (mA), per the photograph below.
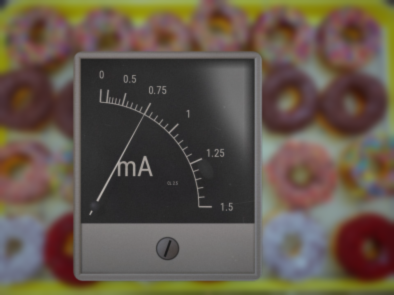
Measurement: 0.75 mA
